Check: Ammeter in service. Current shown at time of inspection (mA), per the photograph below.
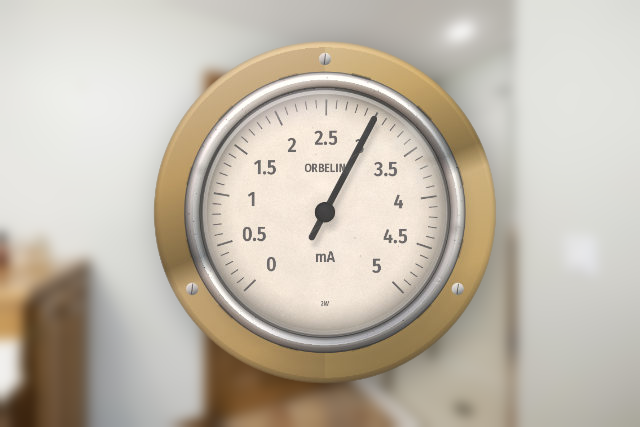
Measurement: 3 mA
